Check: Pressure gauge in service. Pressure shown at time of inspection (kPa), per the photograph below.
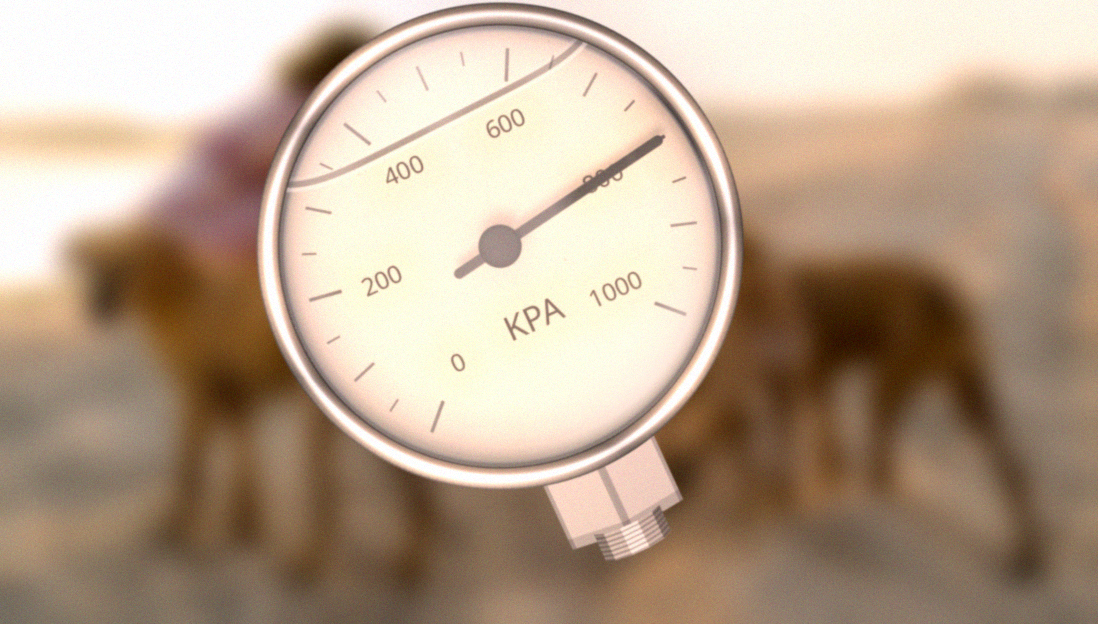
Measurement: 800 kPa
